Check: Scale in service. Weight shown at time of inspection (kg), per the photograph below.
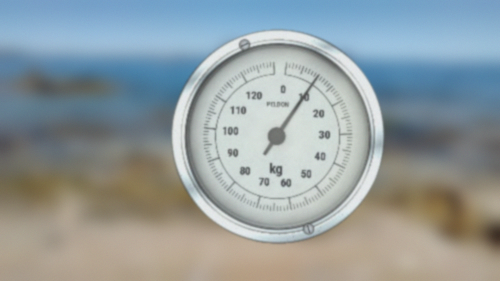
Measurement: 10 kg
